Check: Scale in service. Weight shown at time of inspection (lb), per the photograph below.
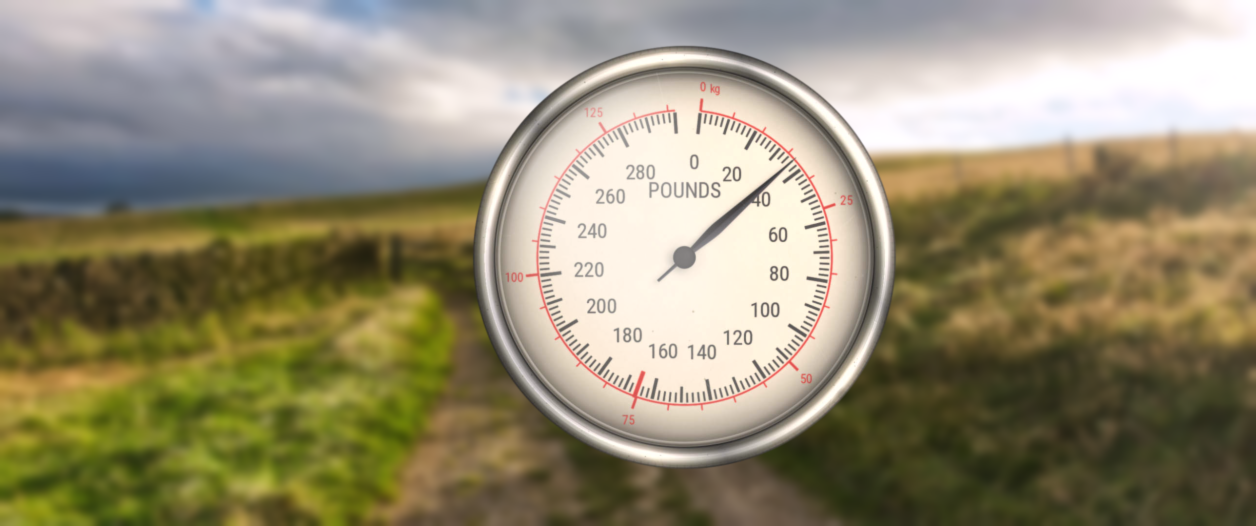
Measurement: 36 lb
